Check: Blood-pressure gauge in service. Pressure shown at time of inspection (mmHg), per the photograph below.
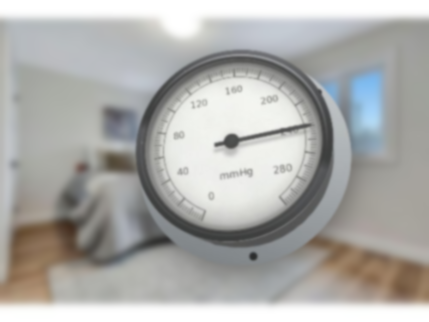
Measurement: 240 mmHg
